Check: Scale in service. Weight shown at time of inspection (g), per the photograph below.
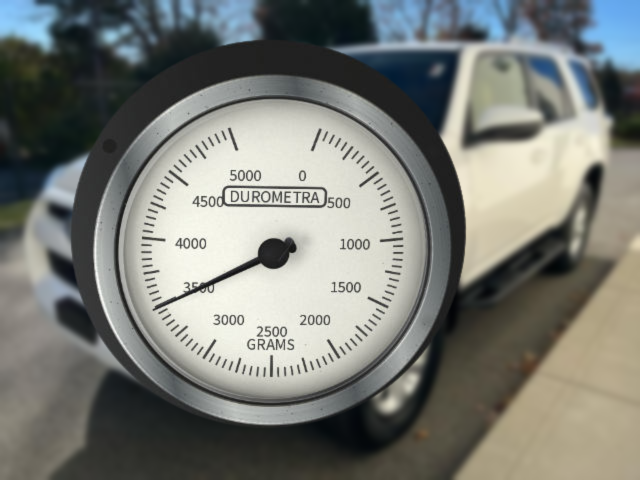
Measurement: 3500 g
